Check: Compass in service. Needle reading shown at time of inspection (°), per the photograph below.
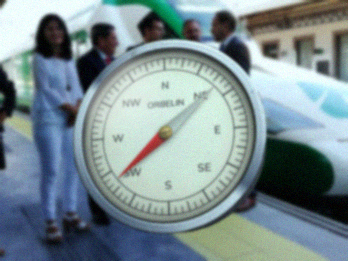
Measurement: 230 °
